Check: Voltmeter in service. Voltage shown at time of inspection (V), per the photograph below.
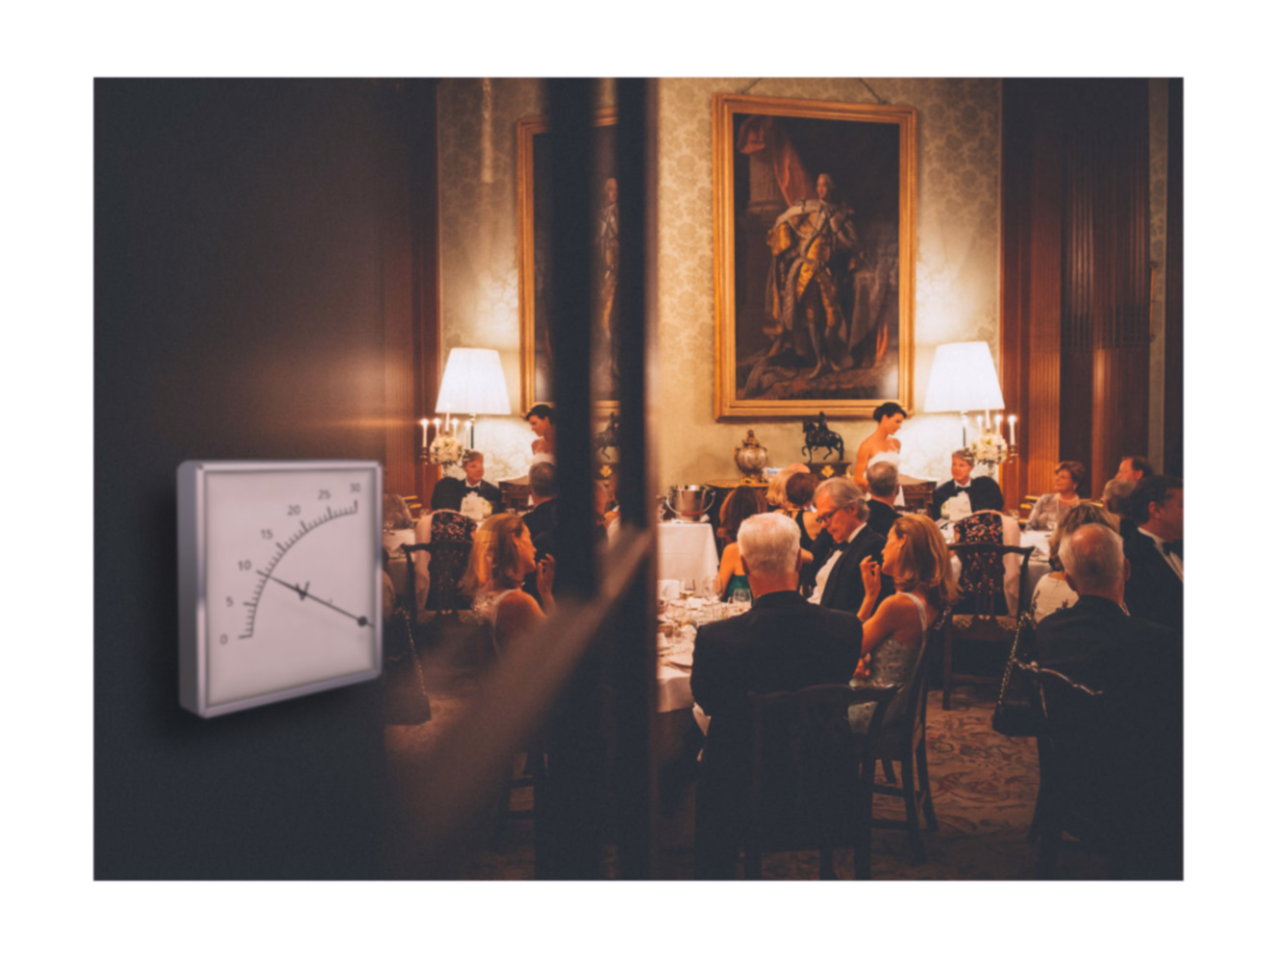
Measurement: 10 V
